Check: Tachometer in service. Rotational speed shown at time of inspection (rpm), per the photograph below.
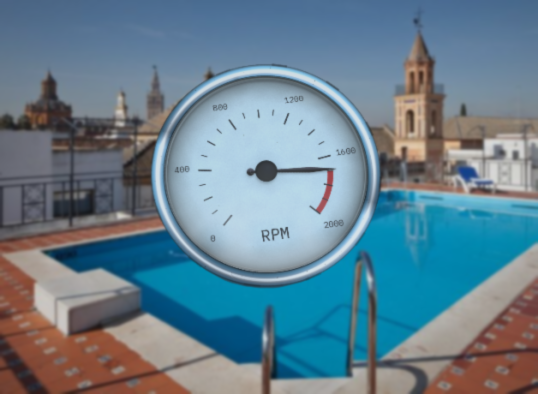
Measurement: 1700 rpm
